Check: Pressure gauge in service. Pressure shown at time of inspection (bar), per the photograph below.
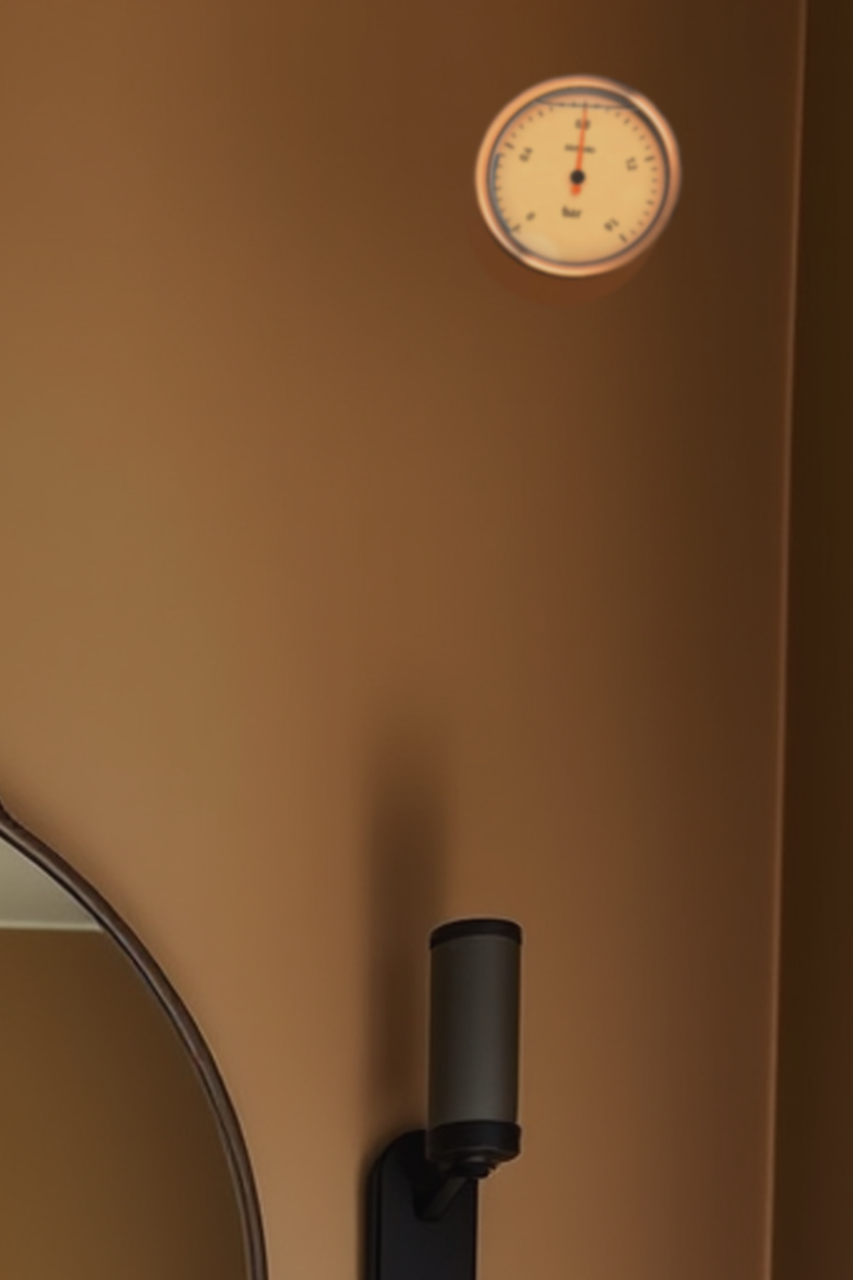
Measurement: 0.8 bar
